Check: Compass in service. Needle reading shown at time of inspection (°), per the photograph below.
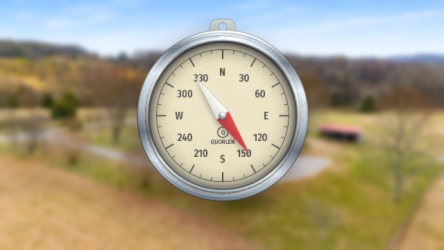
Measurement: 145 °
